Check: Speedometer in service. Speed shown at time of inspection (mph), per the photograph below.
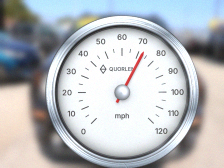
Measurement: 72.5 mph
